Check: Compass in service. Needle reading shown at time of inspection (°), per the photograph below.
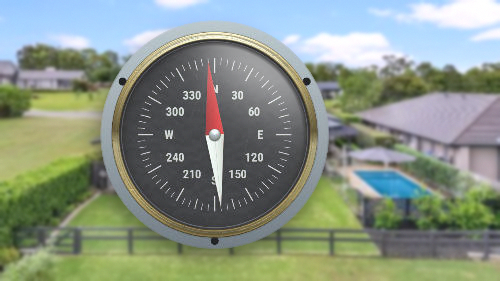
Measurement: 355 °
